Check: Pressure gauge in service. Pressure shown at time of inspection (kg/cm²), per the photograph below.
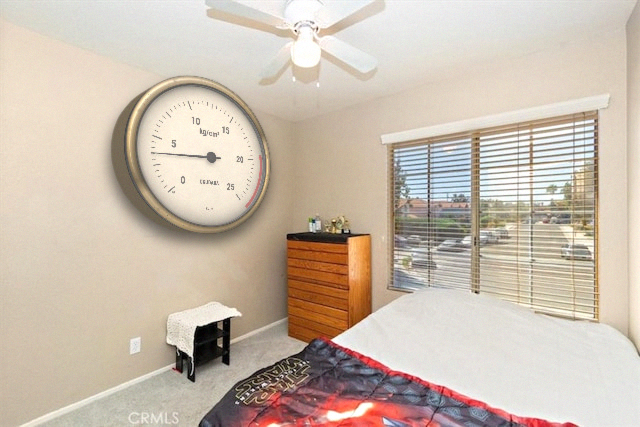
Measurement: 3.5 kg/cm²
